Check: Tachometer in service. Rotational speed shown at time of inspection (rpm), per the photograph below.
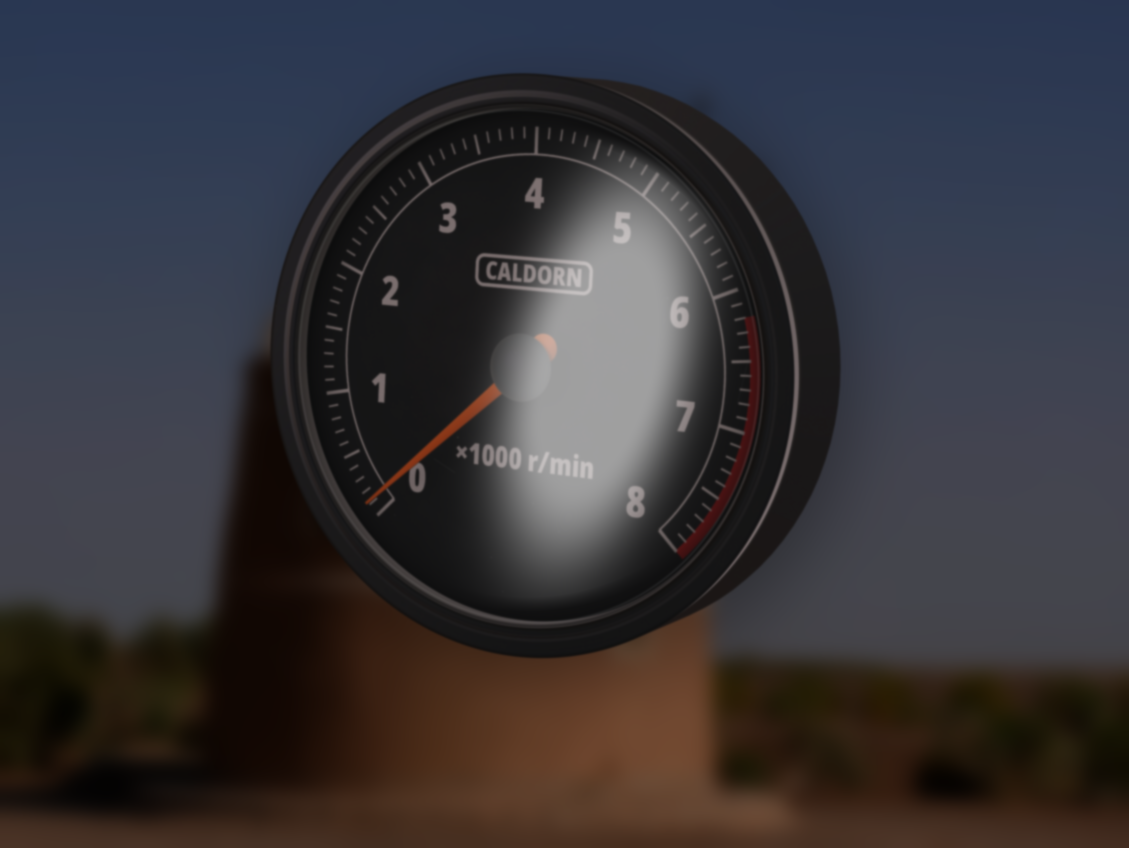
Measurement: 100 rpm
